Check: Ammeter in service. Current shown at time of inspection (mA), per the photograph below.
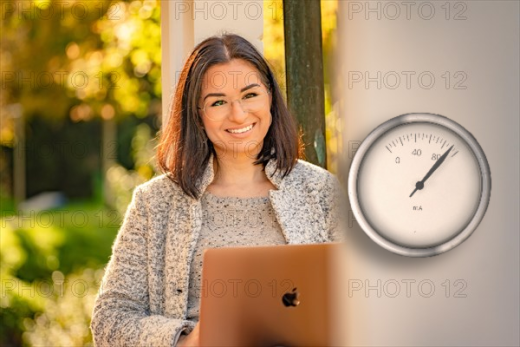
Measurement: 90 mA
